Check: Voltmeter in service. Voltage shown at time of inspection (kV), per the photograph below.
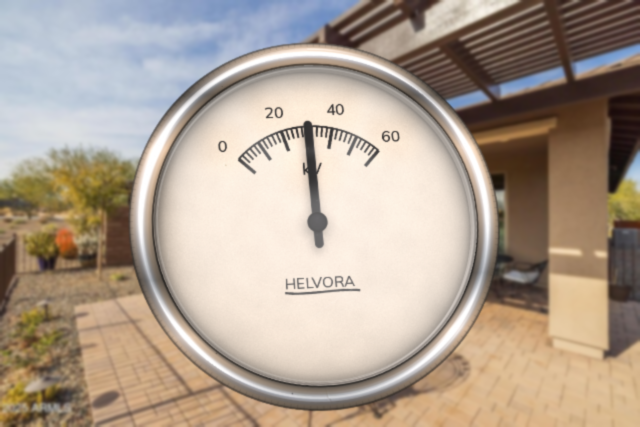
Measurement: 30 kV
